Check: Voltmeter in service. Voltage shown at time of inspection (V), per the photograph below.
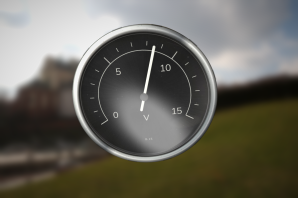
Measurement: 8.5 V
